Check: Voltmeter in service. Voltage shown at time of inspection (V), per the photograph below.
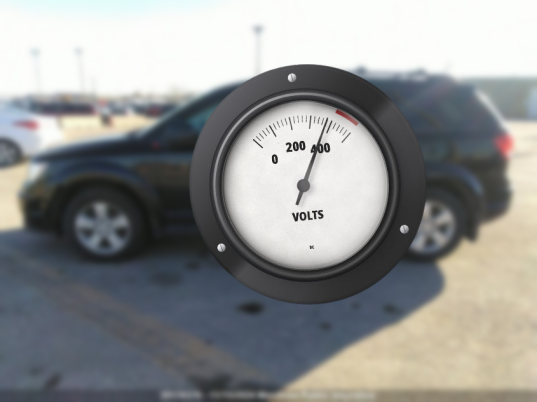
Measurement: 380 V
